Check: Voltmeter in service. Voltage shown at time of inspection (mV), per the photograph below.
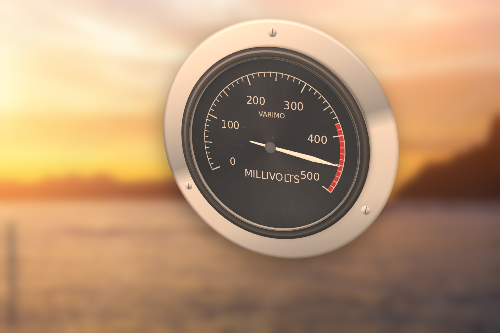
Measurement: 450 mV
